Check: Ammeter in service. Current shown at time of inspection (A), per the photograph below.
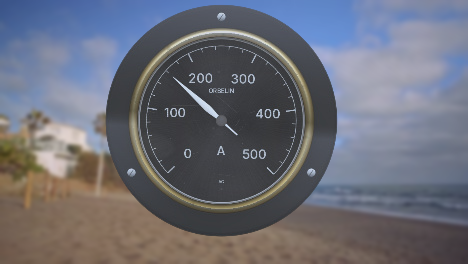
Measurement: 160 A
